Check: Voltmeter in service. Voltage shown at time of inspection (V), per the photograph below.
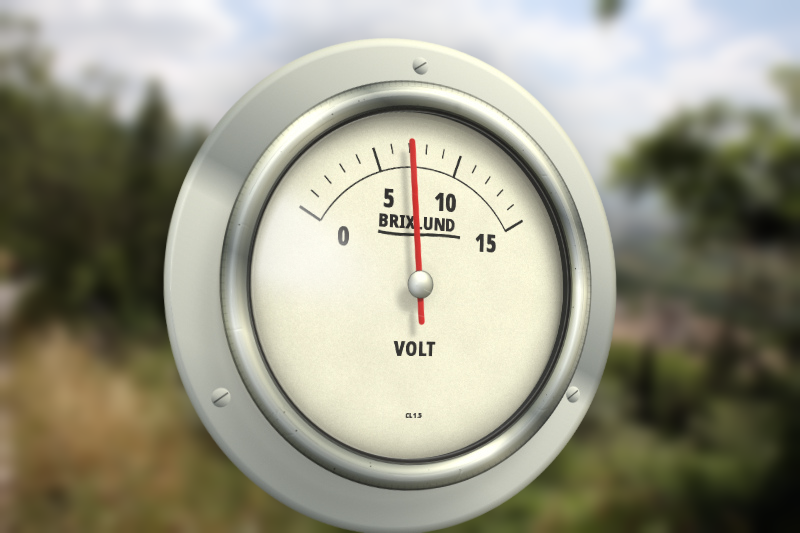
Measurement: 7 V
